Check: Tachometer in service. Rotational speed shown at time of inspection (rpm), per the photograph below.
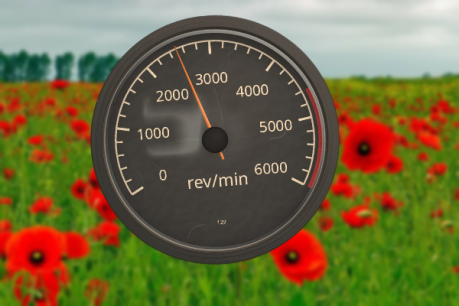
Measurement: 2500 rpm
